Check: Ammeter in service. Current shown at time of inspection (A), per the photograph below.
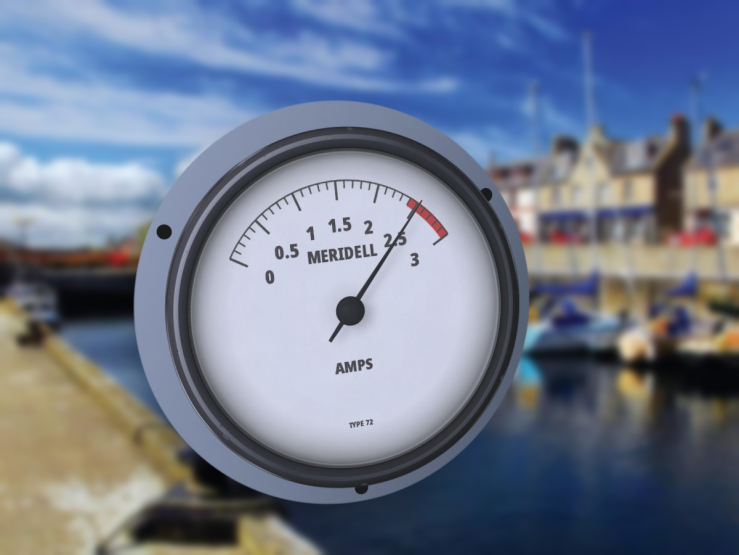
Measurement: 2.5 A
